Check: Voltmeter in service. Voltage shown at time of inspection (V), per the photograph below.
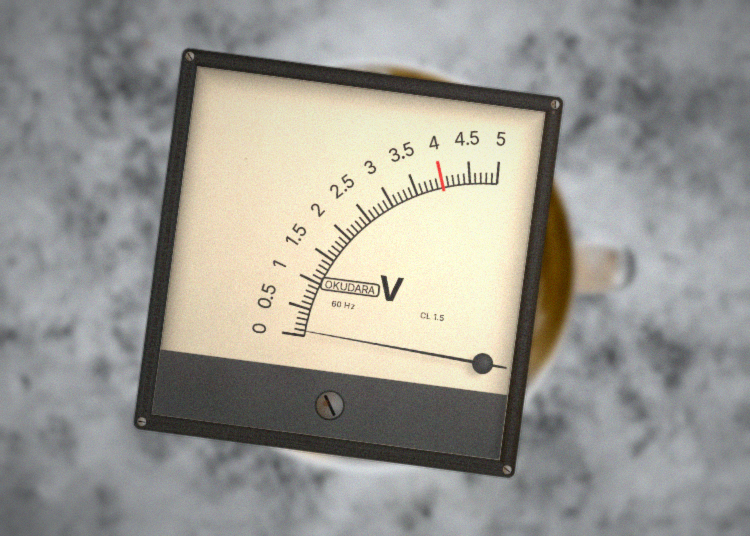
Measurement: 0.1 V
